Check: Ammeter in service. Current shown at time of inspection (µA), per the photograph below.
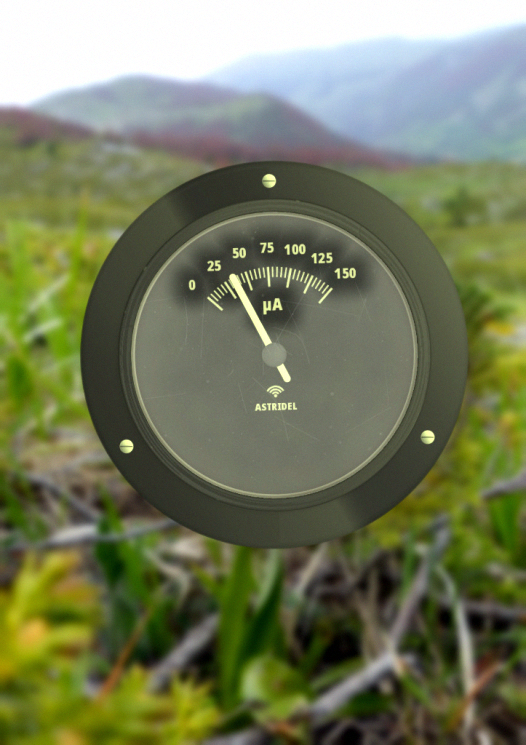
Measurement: 35 µA
